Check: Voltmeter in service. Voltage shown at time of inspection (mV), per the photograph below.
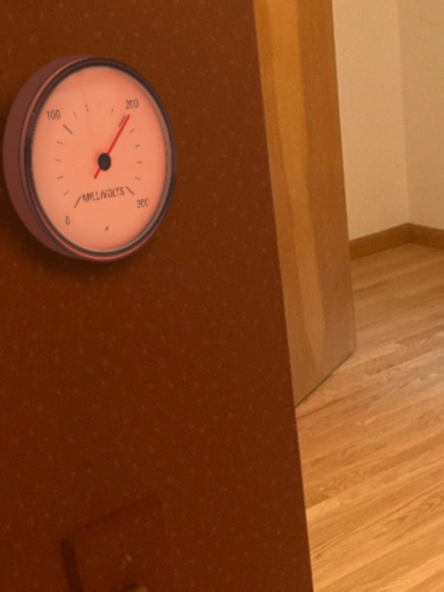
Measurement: 200 mV
